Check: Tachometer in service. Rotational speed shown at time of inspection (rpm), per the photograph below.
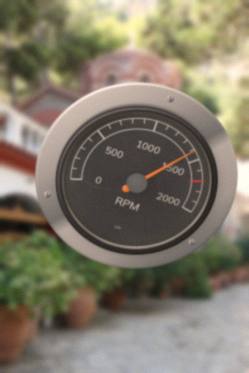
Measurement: 1400 rpm
